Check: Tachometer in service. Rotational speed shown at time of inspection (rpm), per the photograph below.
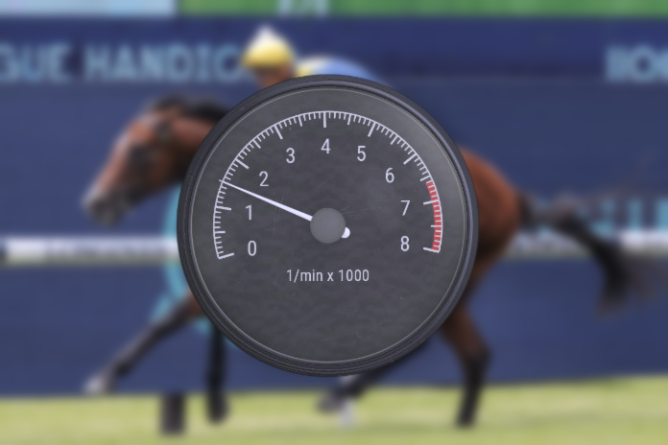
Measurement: 1500 rpm
